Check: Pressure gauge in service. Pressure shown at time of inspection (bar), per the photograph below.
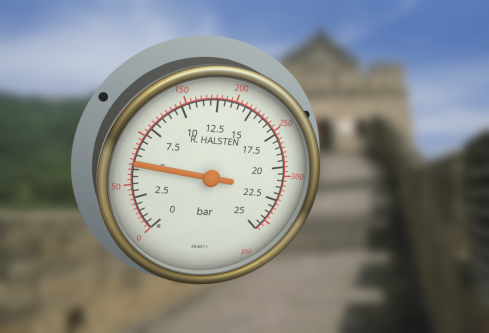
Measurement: 5 bar
